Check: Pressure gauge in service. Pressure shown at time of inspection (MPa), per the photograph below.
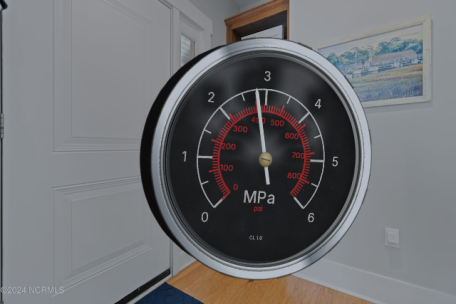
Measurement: 2.75 MPa
